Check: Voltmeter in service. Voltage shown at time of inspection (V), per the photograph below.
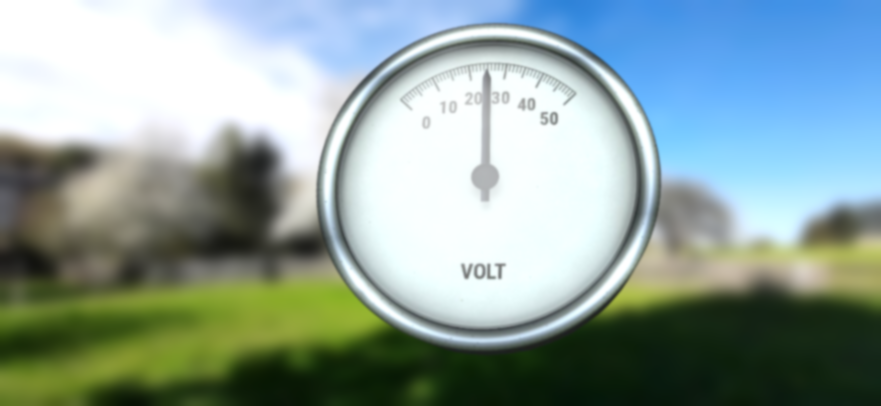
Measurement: 25 V
